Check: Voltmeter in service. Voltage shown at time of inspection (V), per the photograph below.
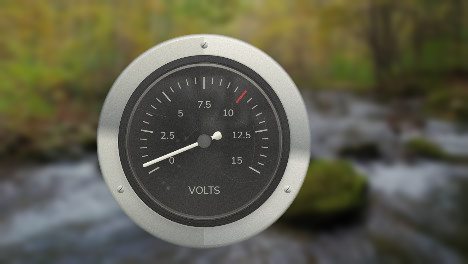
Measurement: 0.5 V
